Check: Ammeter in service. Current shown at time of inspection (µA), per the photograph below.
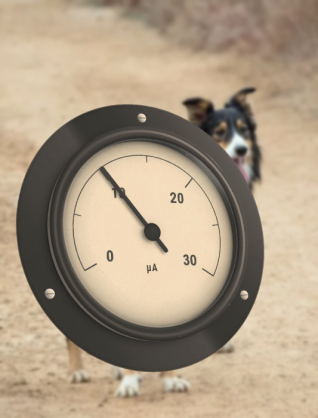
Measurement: 10 µA
